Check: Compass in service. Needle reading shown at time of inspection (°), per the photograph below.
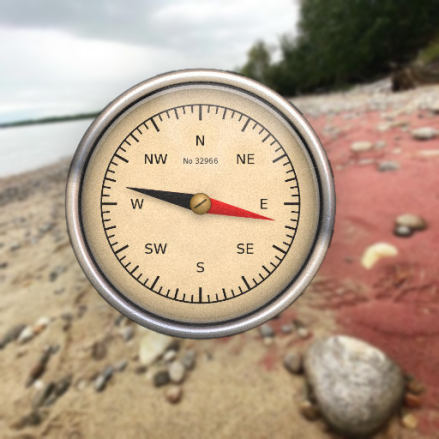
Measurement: 102.5 °
